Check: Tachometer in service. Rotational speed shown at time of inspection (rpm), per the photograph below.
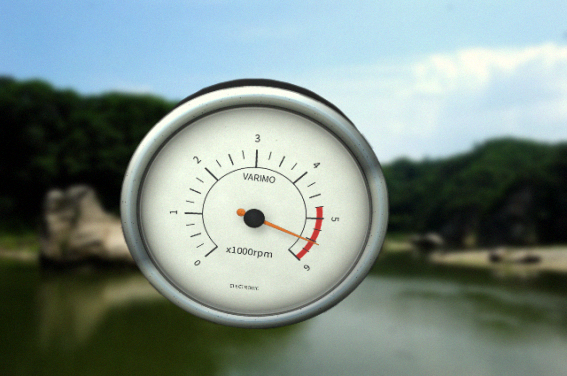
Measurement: 5500 rpm
